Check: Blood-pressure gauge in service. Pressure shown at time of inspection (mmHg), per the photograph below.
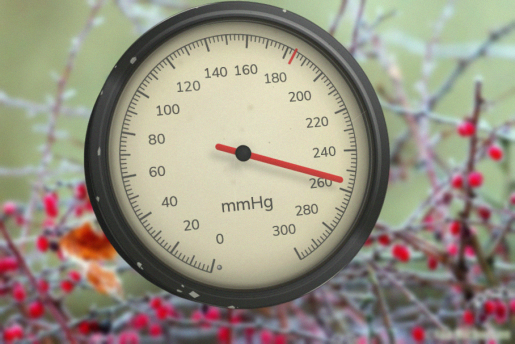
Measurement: 256 mmHg
